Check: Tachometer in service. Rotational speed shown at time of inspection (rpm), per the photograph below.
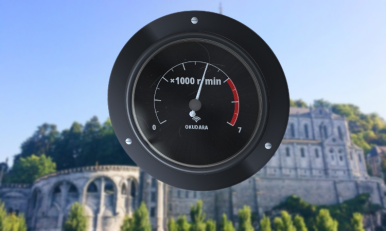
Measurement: 4000 rpm
